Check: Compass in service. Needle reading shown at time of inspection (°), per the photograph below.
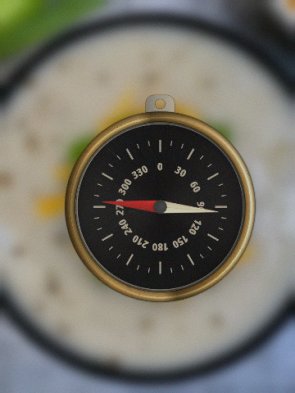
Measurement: 275 °
